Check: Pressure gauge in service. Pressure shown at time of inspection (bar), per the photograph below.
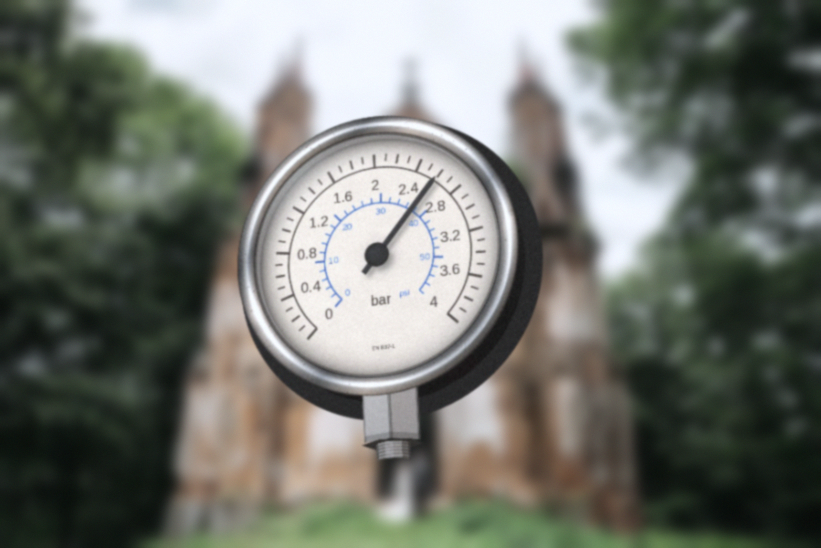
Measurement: 2.6 bar
